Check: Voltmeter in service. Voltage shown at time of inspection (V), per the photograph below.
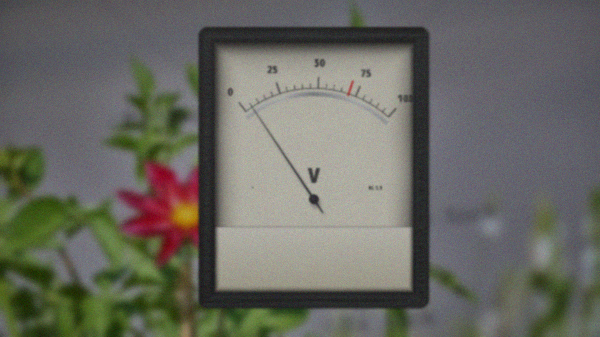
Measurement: 5 V
